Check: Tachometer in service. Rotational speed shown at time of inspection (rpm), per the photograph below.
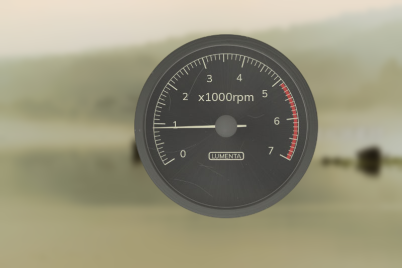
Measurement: 900 rpm
